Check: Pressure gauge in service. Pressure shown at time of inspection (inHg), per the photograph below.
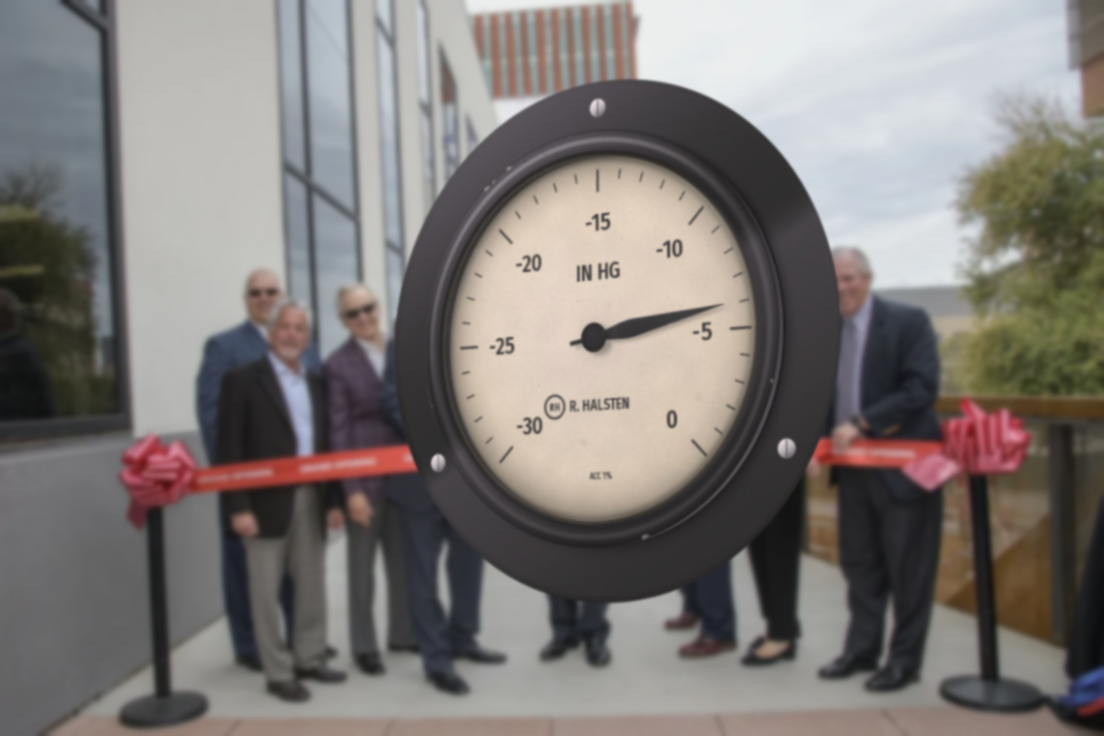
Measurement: -6 inHg
